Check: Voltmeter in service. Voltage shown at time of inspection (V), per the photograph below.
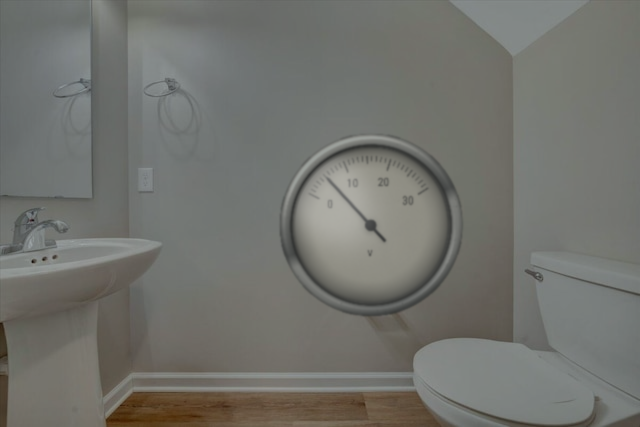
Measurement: 5 V
